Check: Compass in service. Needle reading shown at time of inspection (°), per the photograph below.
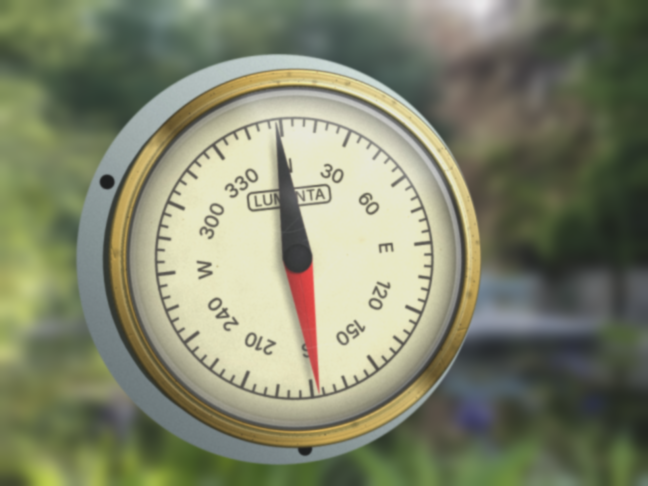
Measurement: 177.5 °
